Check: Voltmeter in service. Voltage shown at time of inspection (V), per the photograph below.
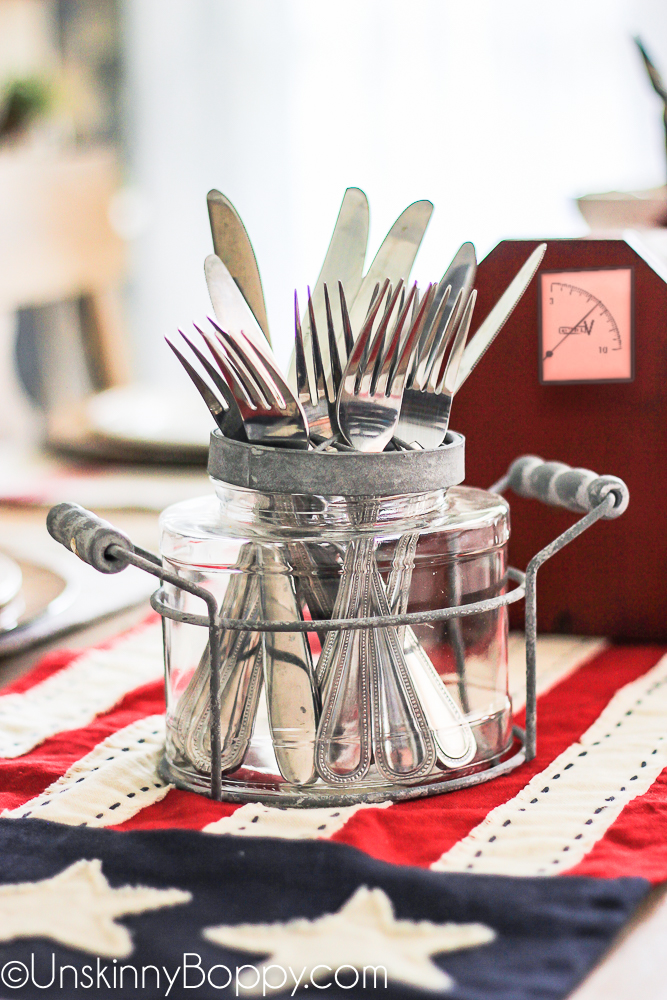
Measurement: 5 V
